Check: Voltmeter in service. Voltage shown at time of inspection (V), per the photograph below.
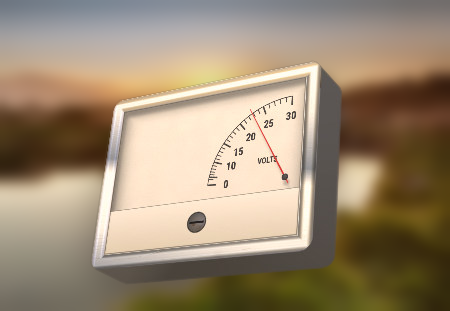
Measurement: 23 V
